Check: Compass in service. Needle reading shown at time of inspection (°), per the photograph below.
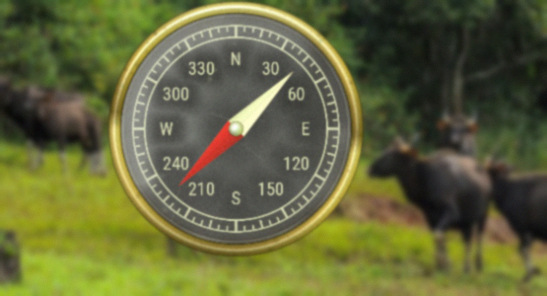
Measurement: 225 °
